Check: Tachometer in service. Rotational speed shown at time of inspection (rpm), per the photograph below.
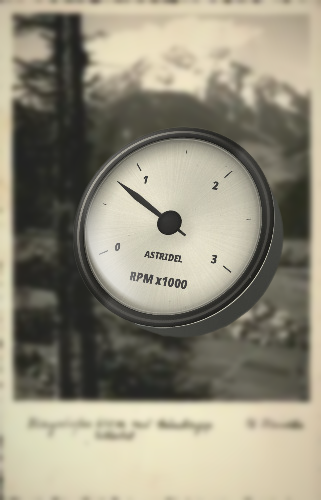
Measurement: 750 rpm
